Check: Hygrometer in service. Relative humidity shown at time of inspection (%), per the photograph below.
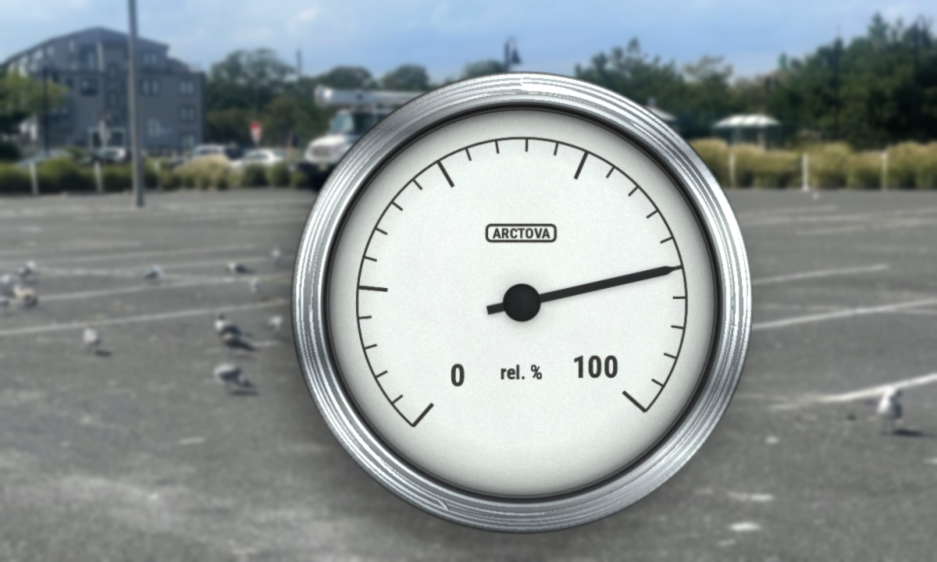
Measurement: 80 %
